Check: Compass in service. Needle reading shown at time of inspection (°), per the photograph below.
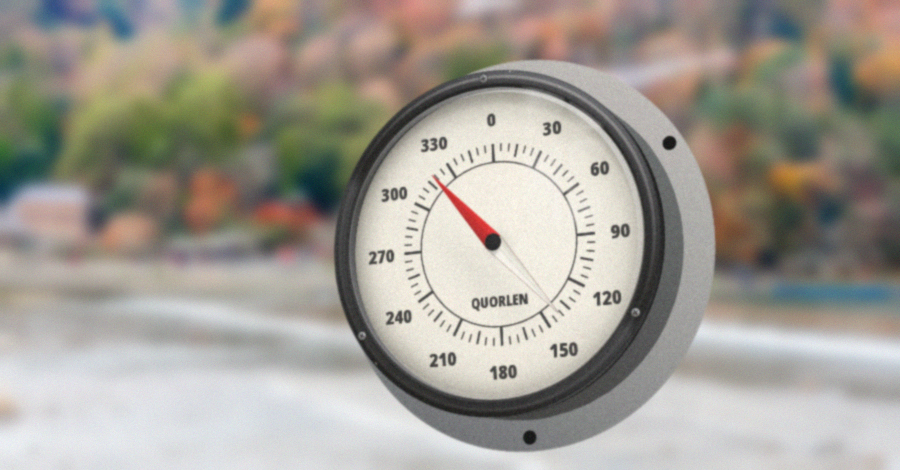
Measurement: 320 °
